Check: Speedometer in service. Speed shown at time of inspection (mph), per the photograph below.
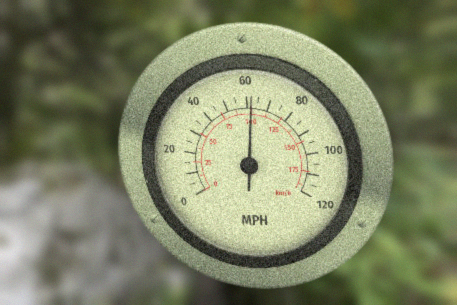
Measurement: 62.5 mph
